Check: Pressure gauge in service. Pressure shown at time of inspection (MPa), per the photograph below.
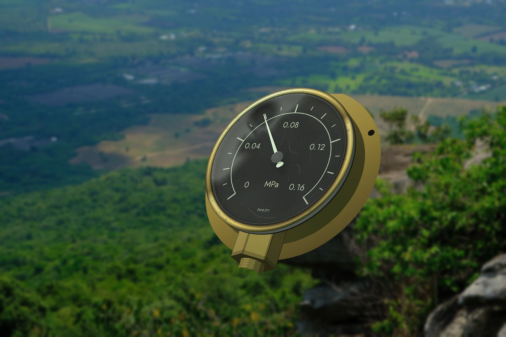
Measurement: 0.06 MPa
